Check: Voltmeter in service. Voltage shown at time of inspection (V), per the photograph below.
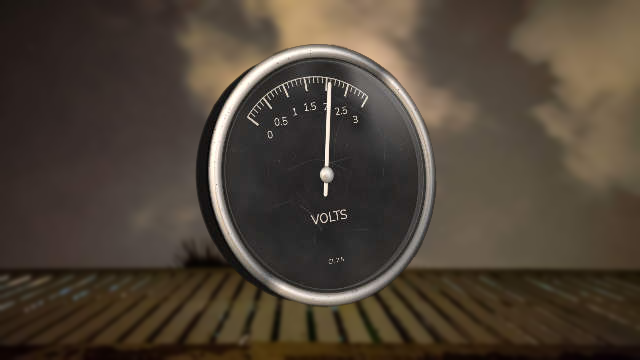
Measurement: 2 V
